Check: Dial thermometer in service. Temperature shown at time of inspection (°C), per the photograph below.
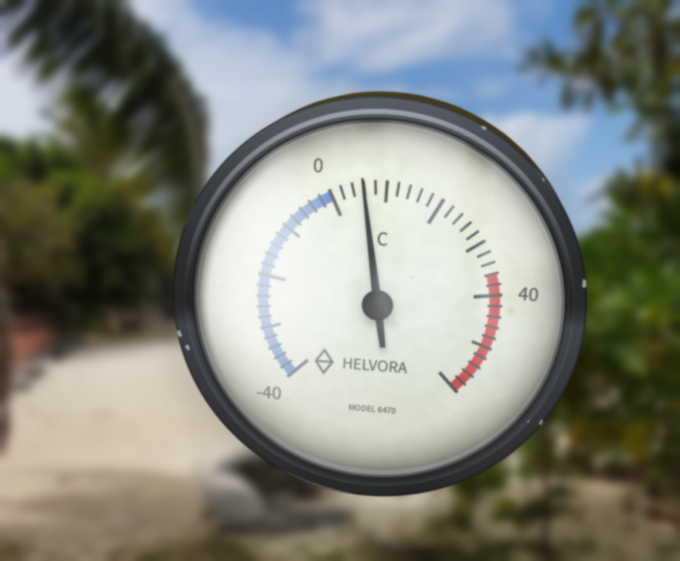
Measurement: 6 °C
